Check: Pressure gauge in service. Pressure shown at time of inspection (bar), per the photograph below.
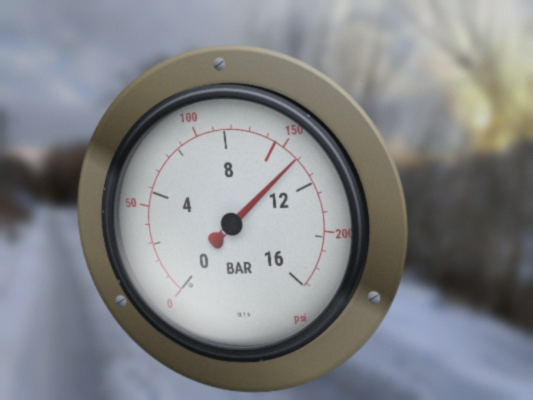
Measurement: 11 bar
